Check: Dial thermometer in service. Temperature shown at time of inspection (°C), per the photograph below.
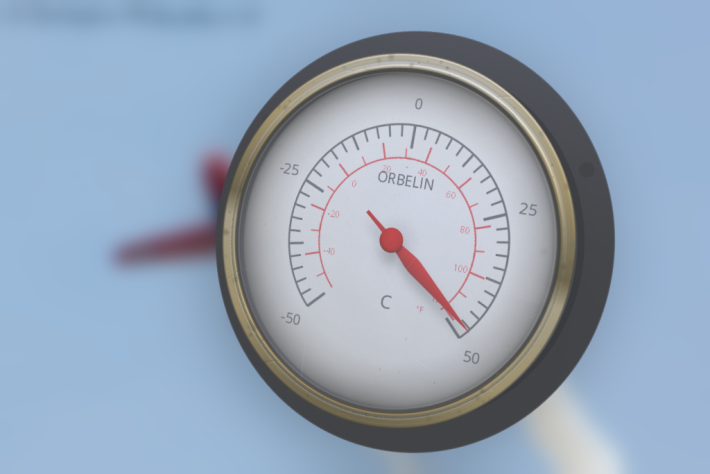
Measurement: 47.5 °C
